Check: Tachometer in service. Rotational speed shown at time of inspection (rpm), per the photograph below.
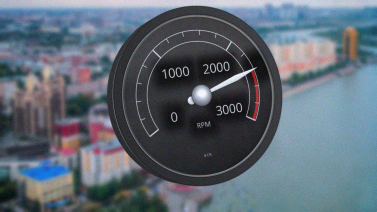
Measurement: 2400 rpm
